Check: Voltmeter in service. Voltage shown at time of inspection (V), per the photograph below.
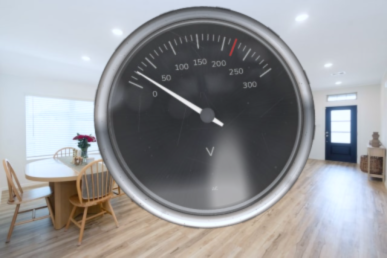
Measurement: 20 V
